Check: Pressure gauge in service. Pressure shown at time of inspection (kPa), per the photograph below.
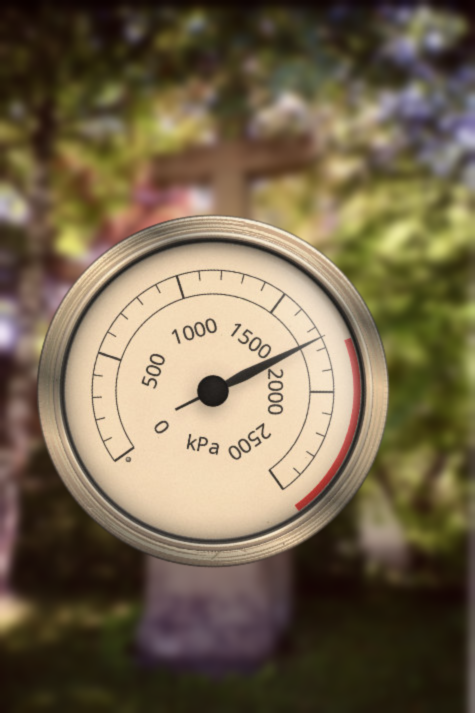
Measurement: 1750 kPa
